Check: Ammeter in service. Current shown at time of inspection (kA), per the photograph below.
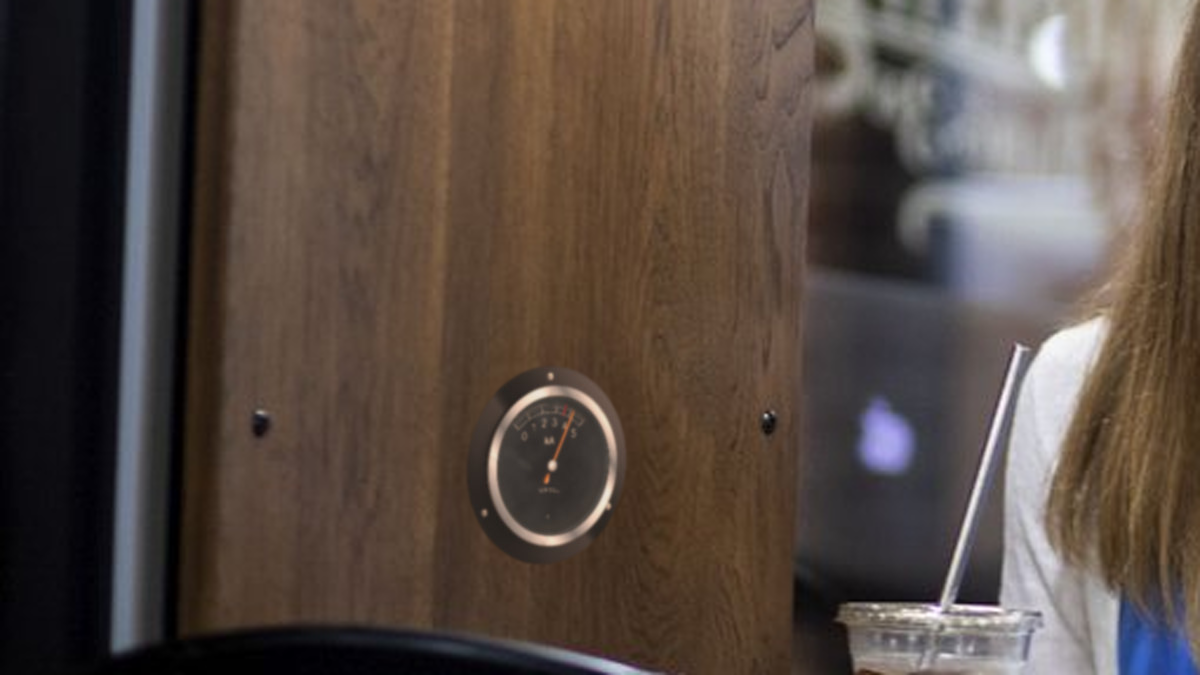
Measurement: 4 kA
